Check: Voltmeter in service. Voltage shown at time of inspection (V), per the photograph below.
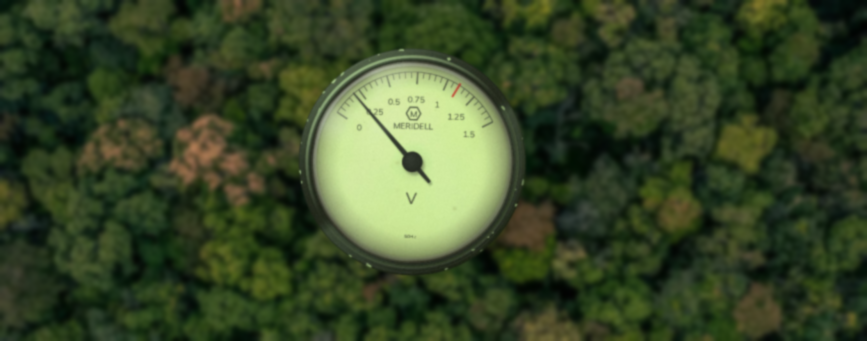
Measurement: 0.2 V
